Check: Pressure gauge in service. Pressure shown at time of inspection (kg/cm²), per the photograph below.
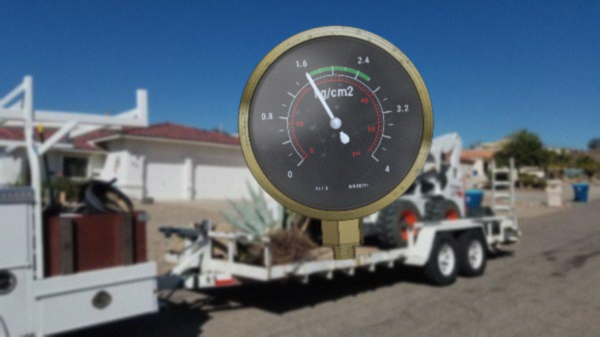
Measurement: 1.6 kg/cm²
